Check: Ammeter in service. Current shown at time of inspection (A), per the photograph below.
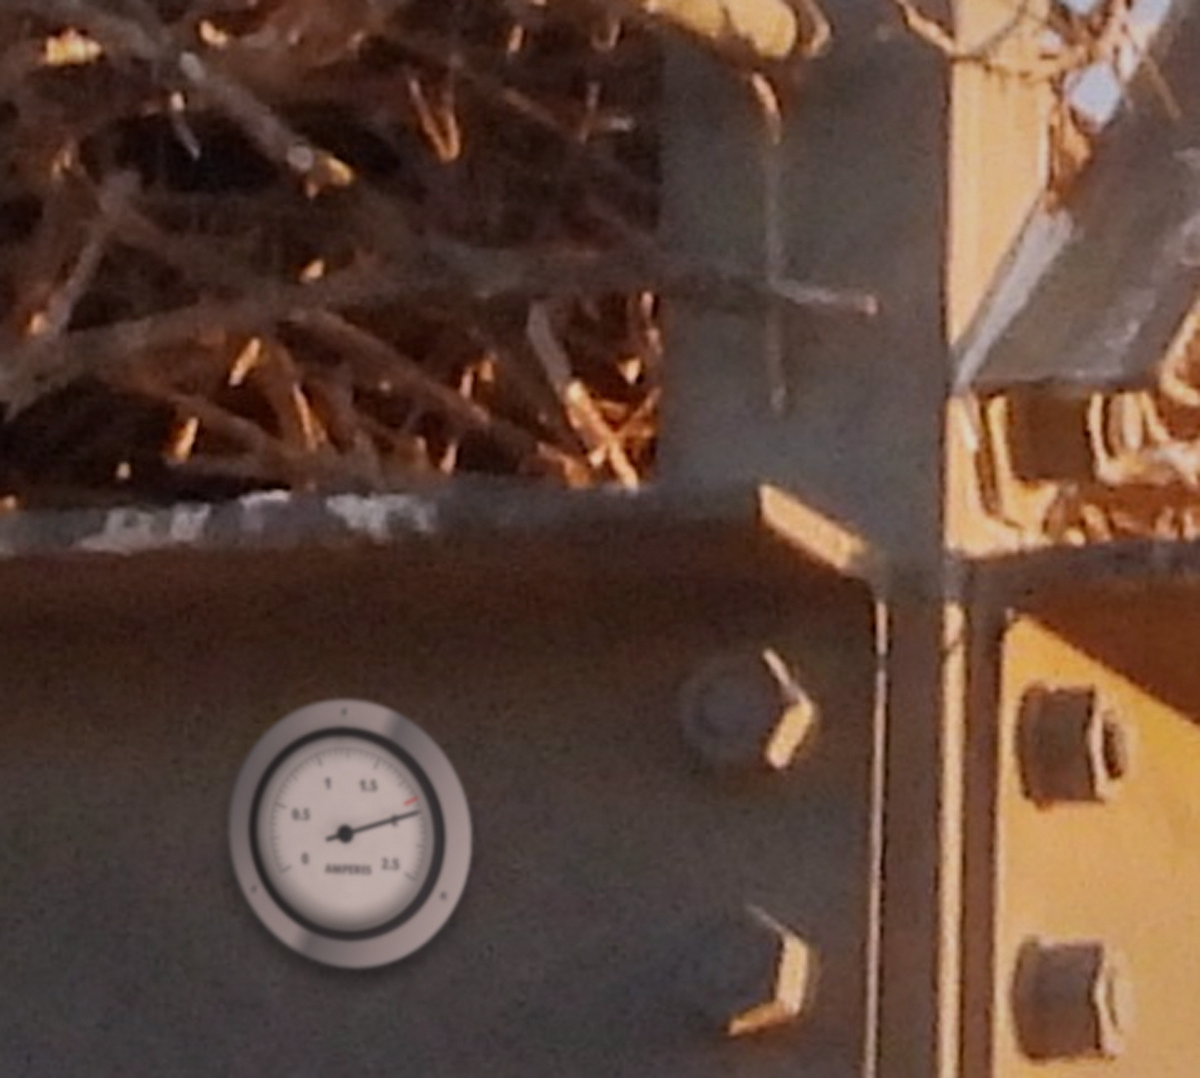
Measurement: 2 A
